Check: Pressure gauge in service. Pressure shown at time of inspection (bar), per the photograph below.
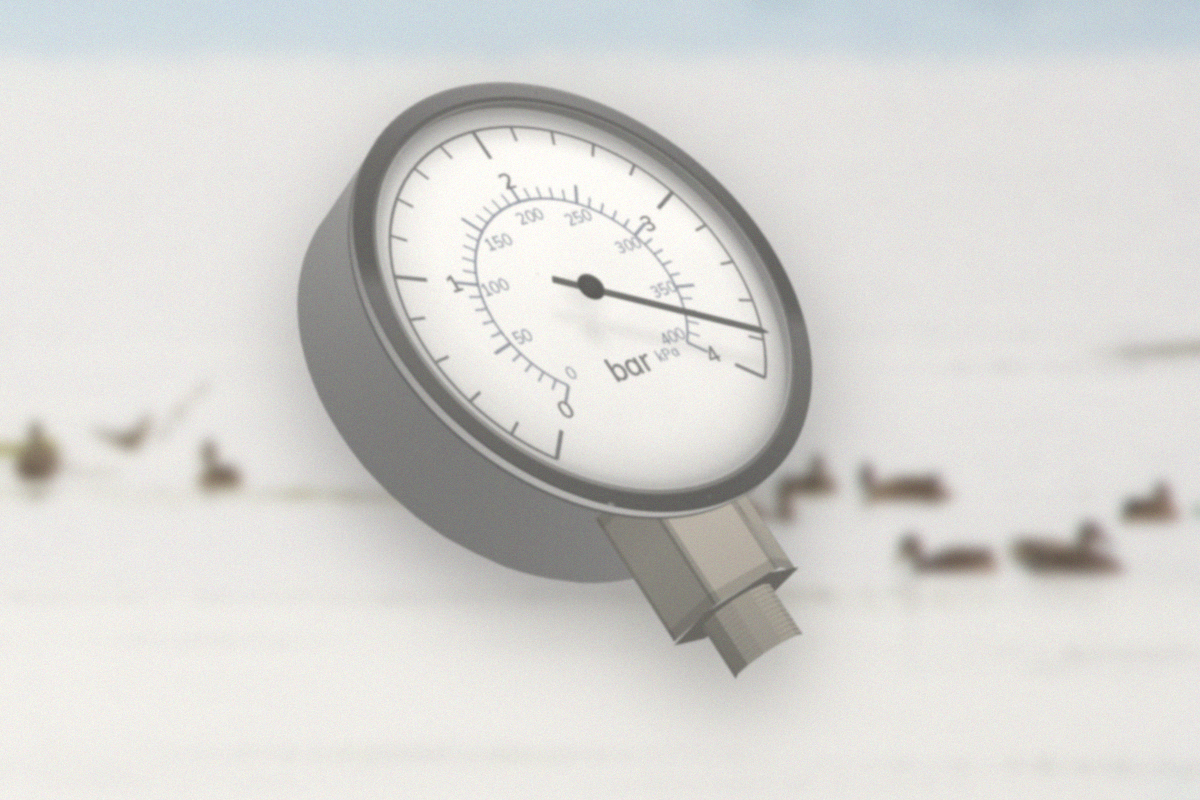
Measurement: 3.8 bar
